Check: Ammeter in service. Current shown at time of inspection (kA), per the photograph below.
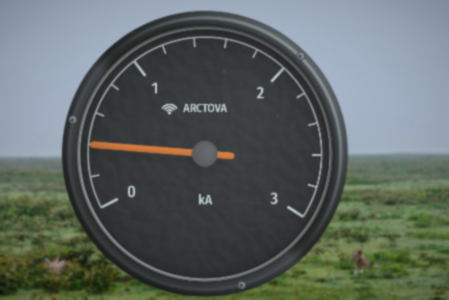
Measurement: 0.4 kA
